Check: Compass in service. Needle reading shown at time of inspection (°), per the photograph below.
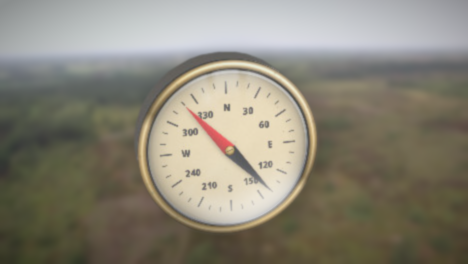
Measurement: 320 °
